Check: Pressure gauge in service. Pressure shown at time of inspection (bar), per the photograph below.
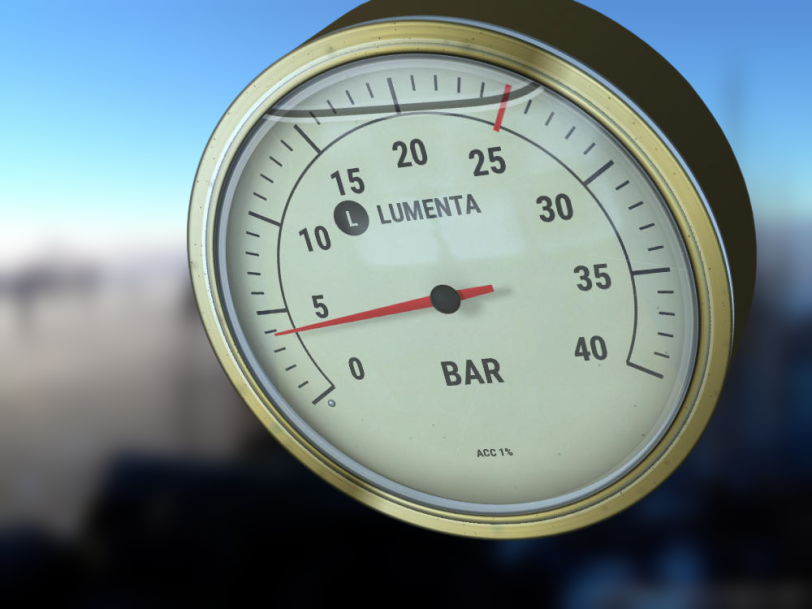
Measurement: 4 bar
